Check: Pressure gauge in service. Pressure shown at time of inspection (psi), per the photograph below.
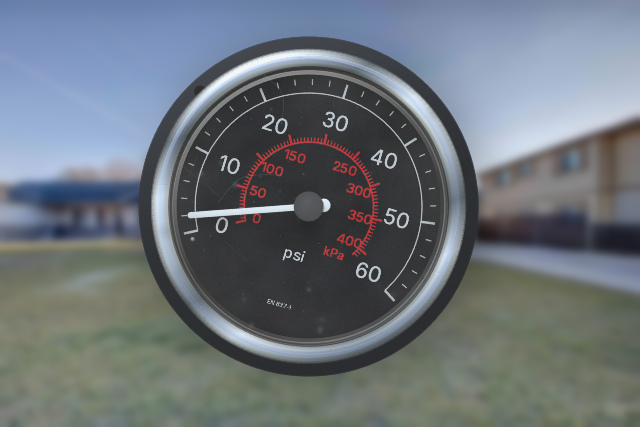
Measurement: 2 psi
